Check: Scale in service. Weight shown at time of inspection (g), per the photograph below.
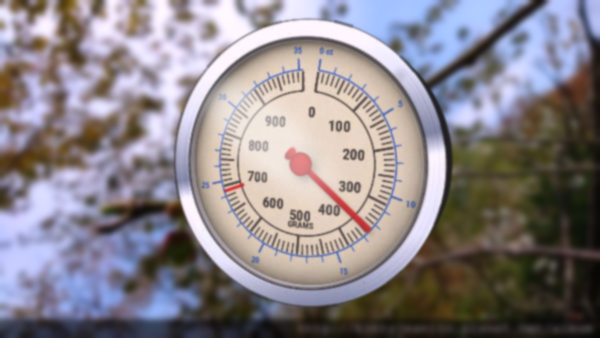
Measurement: 350 g
